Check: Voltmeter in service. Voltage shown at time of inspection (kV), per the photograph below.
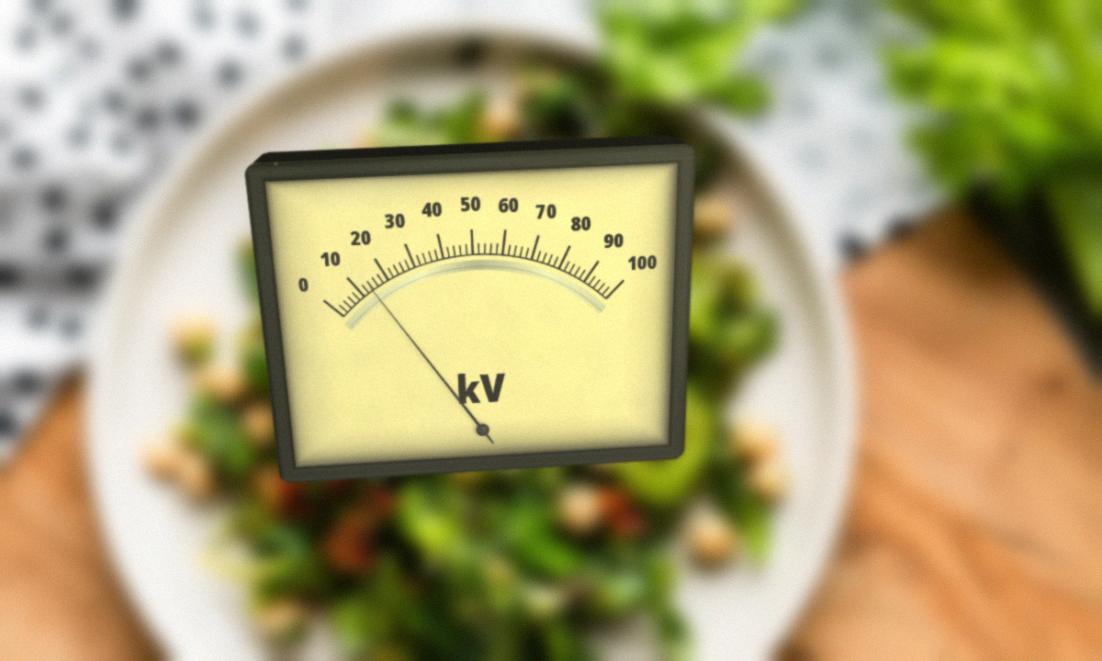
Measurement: 14 kV
